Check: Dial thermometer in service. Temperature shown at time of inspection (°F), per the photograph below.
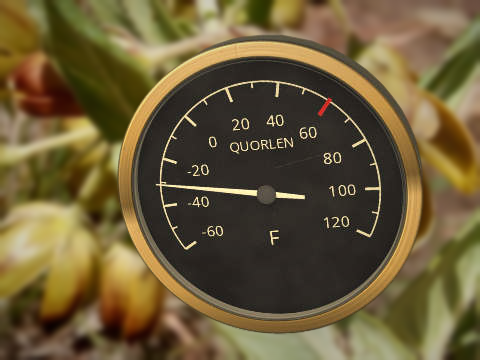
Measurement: -30 °F
